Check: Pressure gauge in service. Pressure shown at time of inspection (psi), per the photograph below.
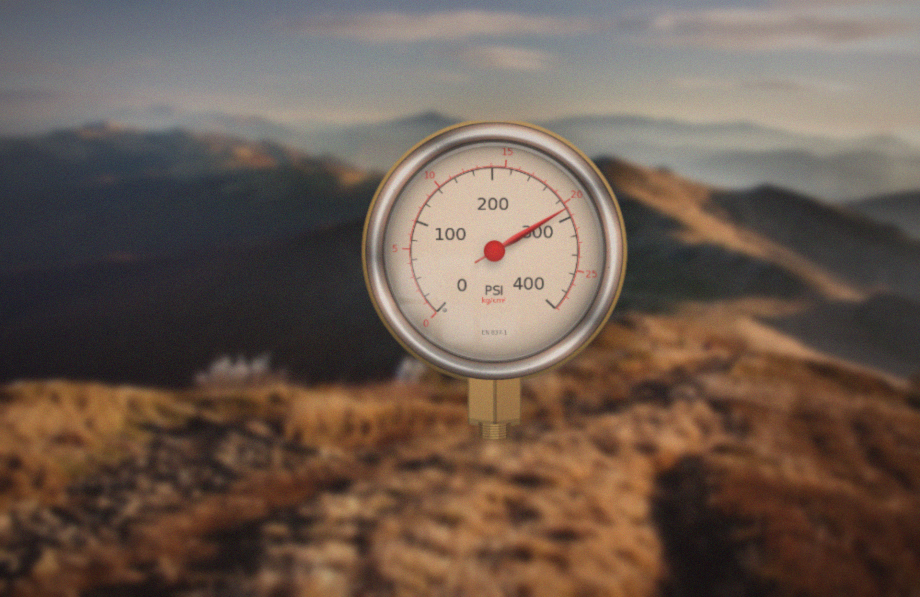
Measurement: 290 psi
